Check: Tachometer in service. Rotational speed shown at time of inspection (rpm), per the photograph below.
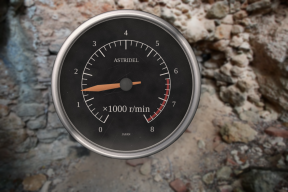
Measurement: 1400 rpm
